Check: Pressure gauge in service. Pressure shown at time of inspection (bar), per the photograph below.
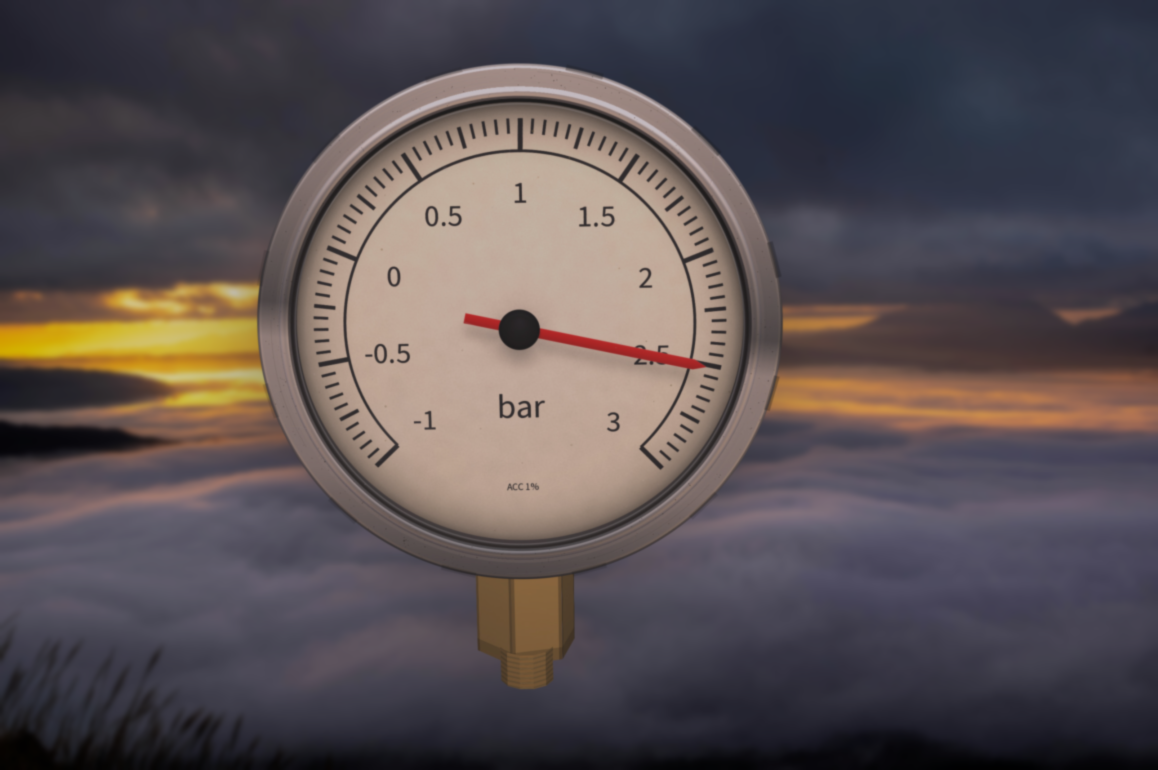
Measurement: 2.5 bar
